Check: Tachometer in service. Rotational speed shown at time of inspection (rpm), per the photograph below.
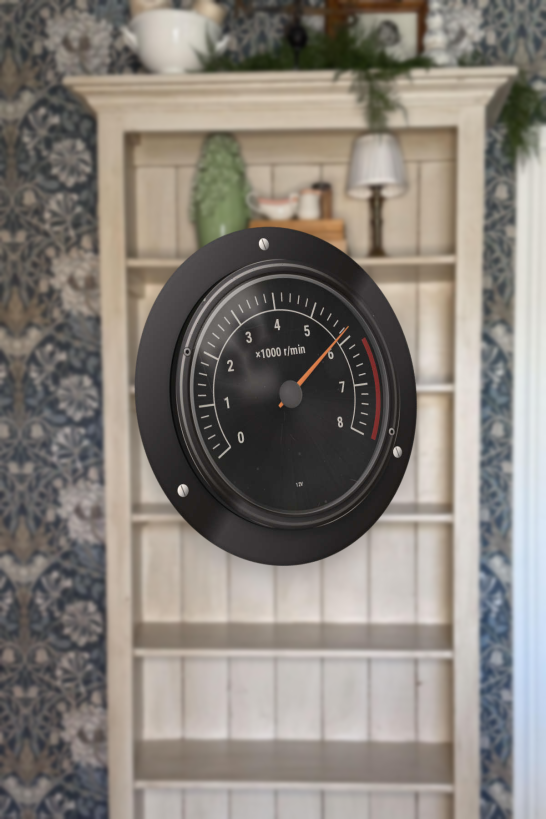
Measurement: 5800 rpm
